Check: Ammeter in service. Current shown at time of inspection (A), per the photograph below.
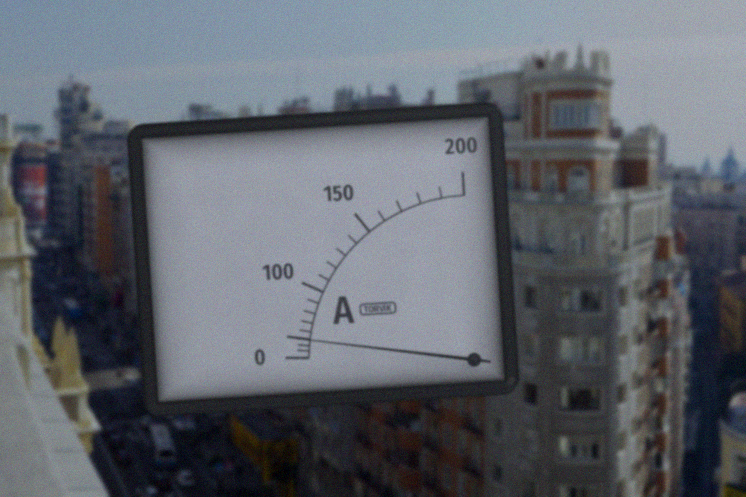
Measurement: 50 A
